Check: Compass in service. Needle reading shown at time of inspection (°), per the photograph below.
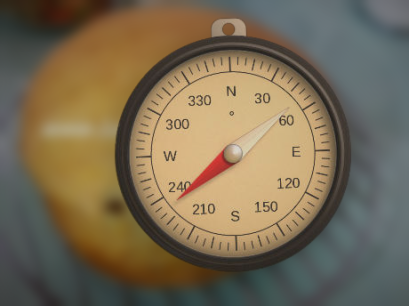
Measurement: 232.5 °
